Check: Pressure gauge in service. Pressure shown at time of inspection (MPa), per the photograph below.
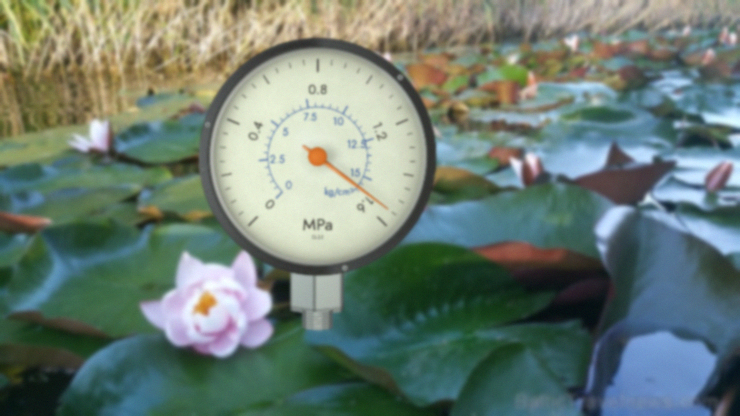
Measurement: 1.55 MPa
